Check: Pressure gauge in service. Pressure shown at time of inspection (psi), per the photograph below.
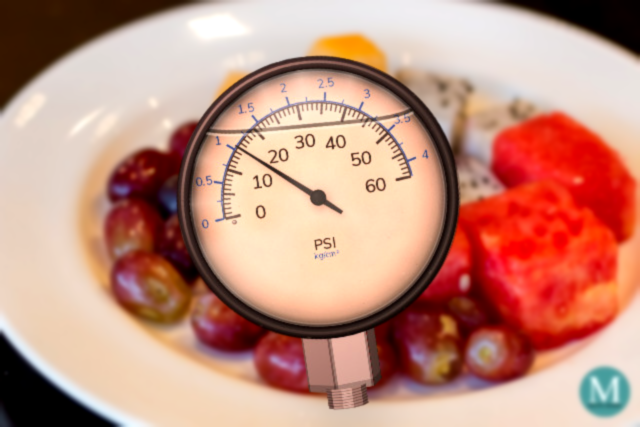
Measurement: 15 psi
